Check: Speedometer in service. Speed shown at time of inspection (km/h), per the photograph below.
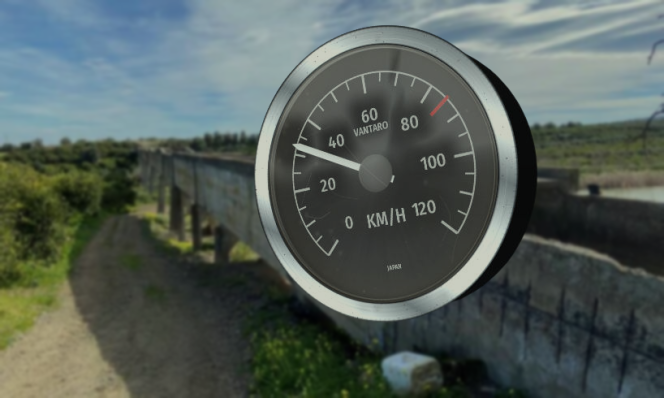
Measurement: 32.5 km/h
